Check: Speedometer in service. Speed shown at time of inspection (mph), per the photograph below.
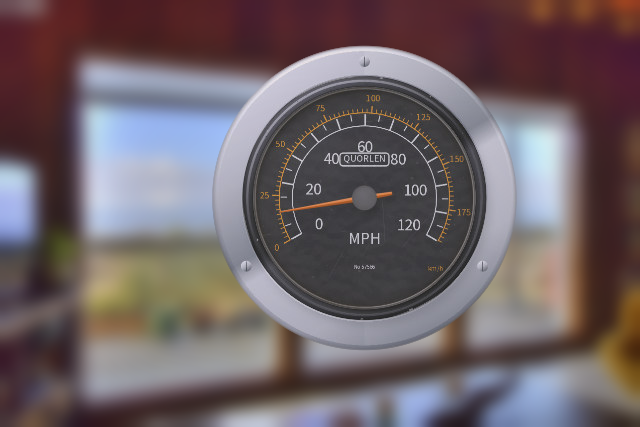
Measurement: 10 mph
